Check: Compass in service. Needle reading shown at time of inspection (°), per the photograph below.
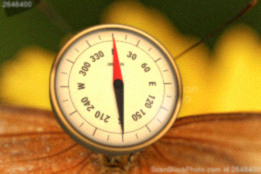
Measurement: 0 °
